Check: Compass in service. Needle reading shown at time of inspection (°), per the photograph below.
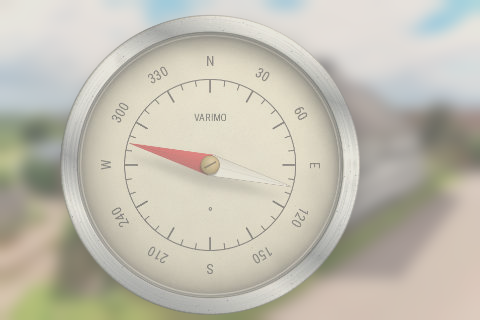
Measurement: 285 °
